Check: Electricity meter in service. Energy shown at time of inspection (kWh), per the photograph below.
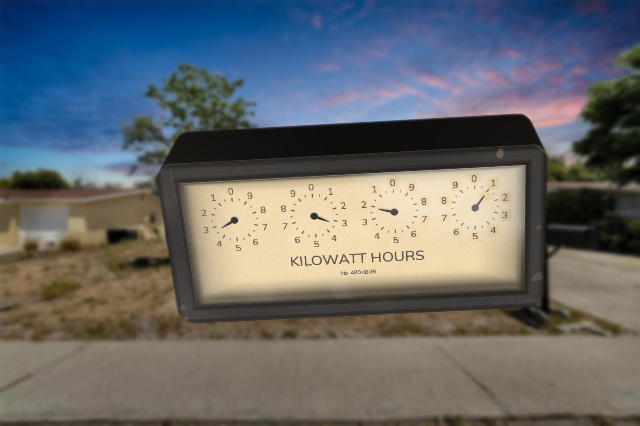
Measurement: 3321 kWh
